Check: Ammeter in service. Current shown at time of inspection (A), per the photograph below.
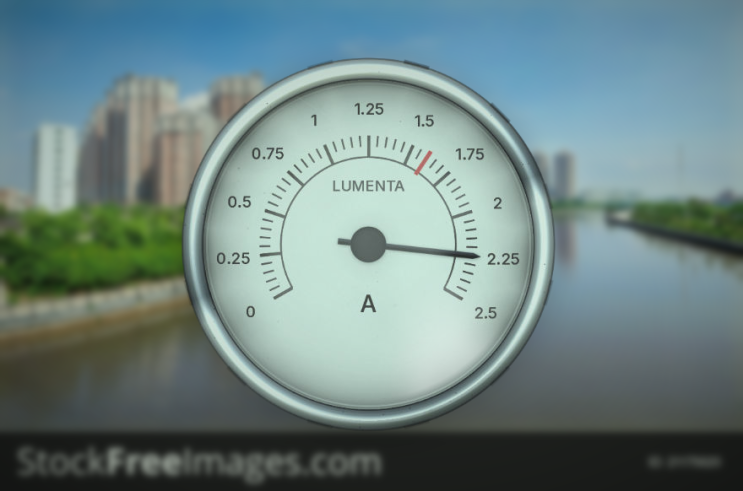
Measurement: 2.25 A
